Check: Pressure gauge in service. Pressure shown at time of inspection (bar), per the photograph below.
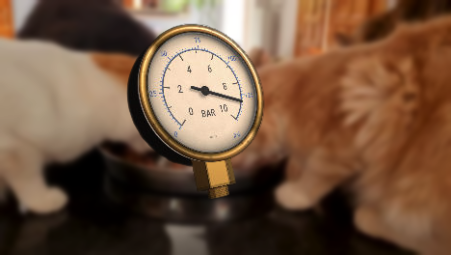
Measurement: 9 bar
